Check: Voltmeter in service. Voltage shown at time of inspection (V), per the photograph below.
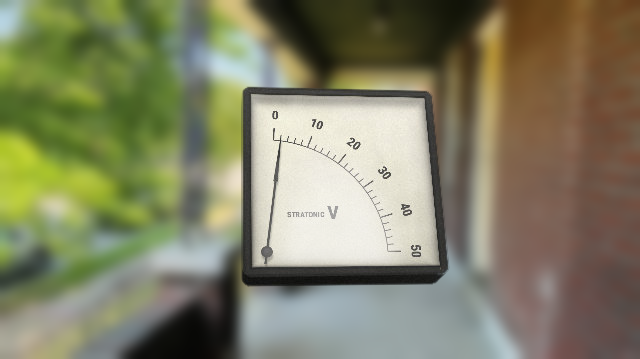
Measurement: 2 V
